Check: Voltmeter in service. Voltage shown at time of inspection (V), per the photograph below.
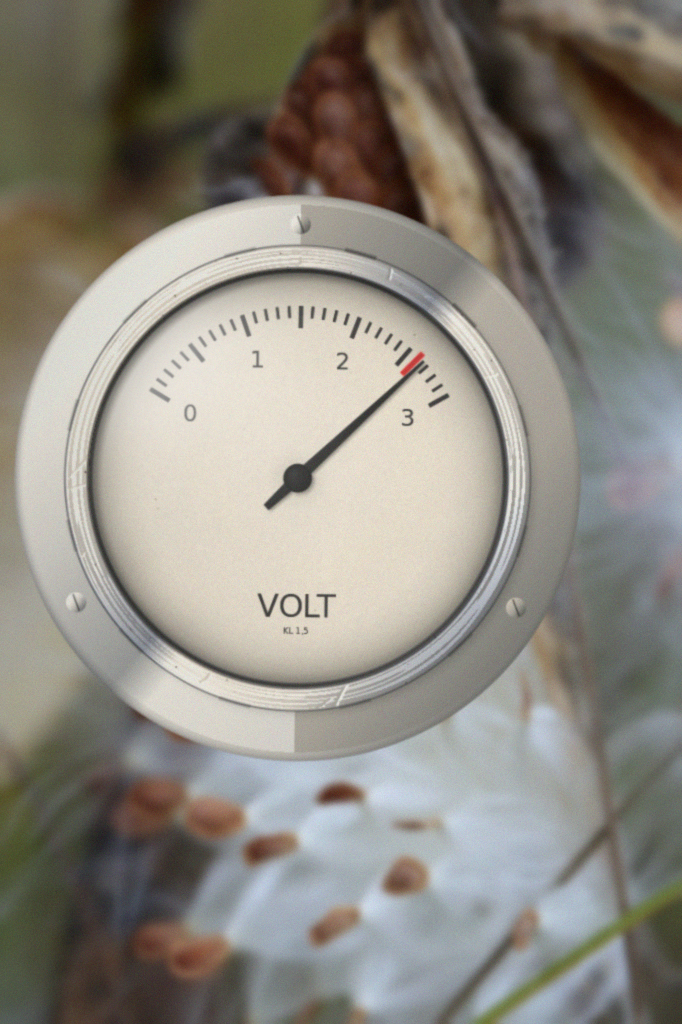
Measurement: 2.65 V
